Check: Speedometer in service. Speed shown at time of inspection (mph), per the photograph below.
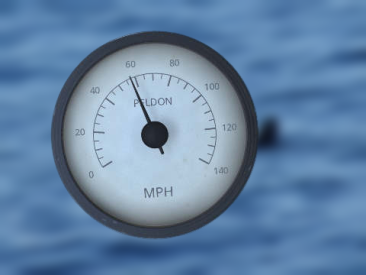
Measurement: 57.5 mph
